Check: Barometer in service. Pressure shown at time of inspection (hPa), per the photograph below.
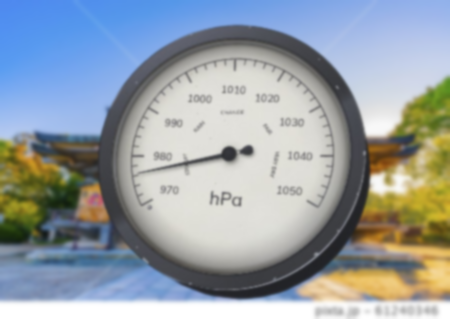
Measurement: 976 hPa
